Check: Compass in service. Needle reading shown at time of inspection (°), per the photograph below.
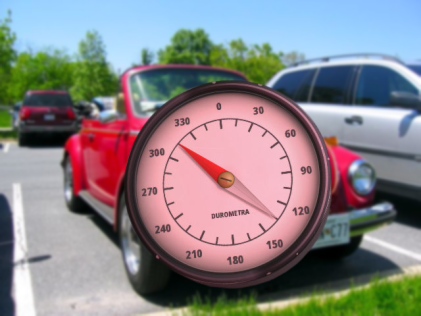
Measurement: 315 °
